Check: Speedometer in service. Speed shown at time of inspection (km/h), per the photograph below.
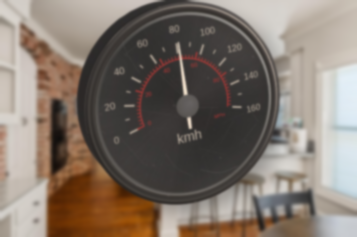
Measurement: 80 km/h
